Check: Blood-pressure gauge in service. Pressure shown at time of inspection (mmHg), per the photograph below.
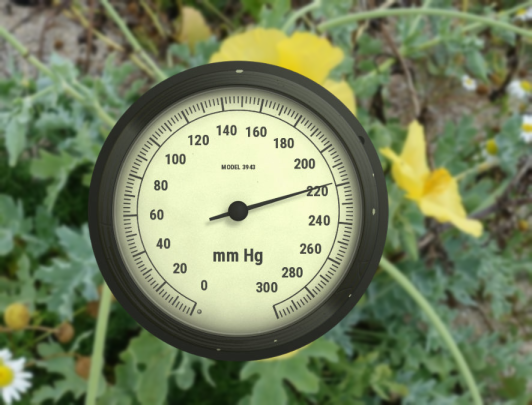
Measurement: 218 mmHg
